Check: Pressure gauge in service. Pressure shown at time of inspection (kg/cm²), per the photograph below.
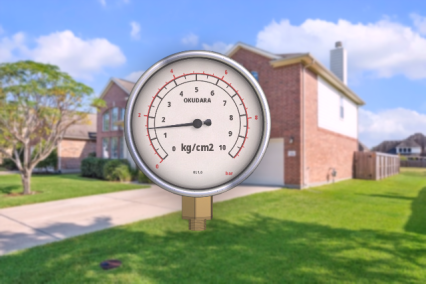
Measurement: 1.5 kg/cm²
